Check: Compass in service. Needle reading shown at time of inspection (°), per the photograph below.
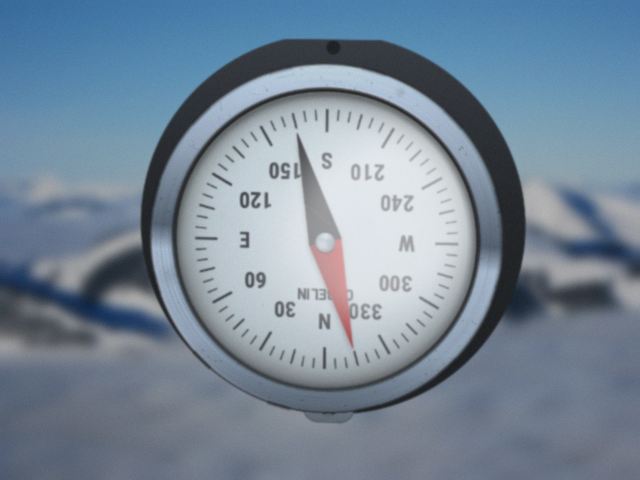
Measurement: 345 °
